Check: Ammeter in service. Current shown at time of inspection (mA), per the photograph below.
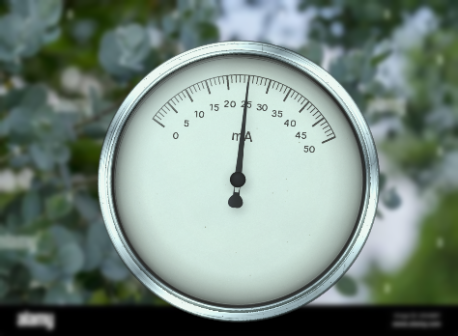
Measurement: 25 mA
